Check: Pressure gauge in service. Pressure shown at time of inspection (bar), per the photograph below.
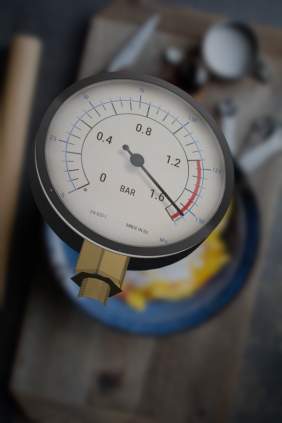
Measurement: 1.55 bar
